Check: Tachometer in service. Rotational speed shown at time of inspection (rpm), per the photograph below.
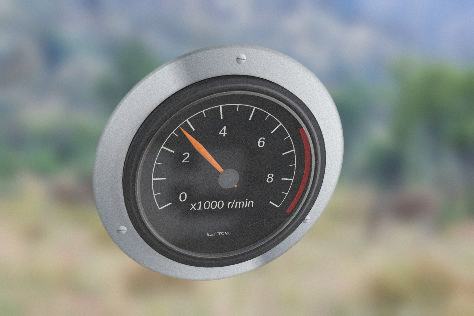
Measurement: 2750 rpm
